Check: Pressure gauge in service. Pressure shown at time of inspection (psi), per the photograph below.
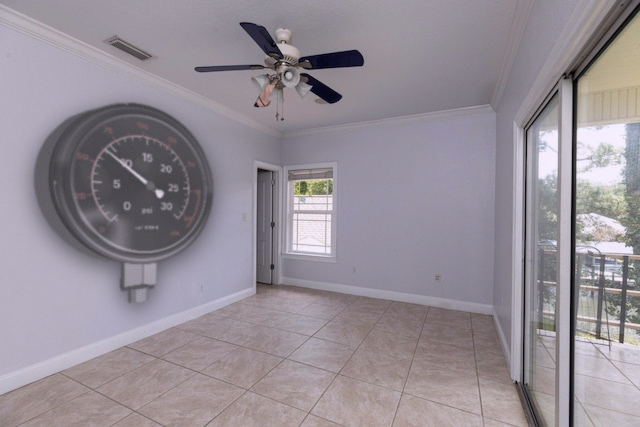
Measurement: 9 psi
